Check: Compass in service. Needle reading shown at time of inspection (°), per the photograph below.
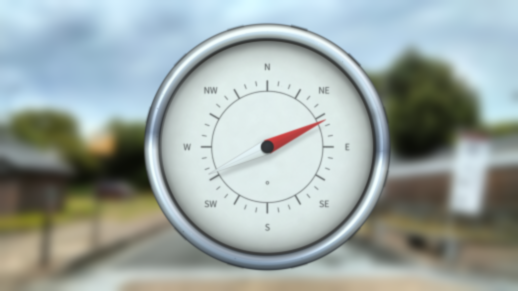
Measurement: 65 °
